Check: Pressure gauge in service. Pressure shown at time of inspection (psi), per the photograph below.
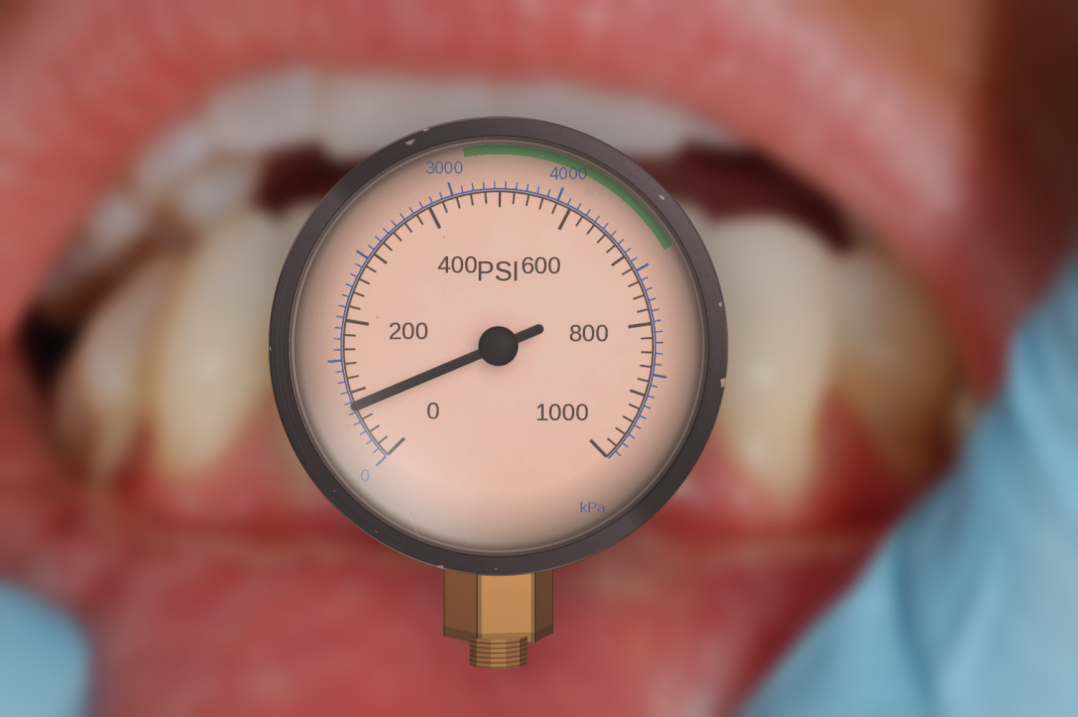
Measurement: 80 psi
